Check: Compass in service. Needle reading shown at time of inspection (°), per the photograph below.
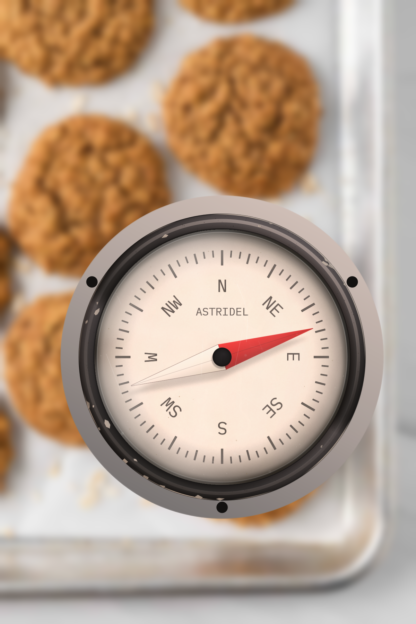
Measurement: 72.5 °
